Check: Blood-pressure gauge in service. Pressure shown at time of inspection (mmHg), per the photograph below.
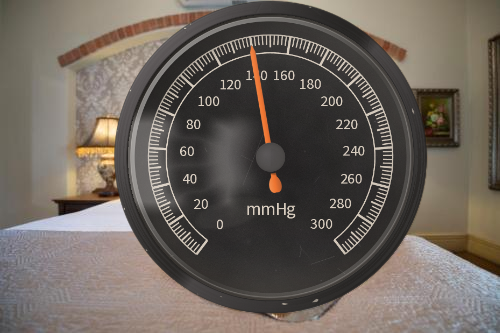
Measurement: 140 mmHg
